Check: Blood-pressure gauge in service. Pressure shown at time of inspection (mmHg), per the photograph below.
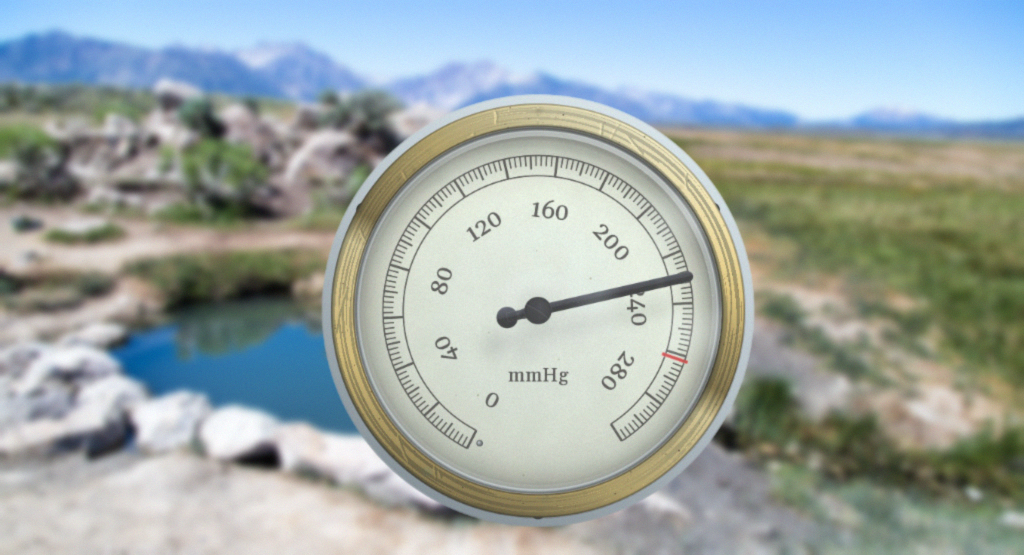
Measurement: 230 mmHg
